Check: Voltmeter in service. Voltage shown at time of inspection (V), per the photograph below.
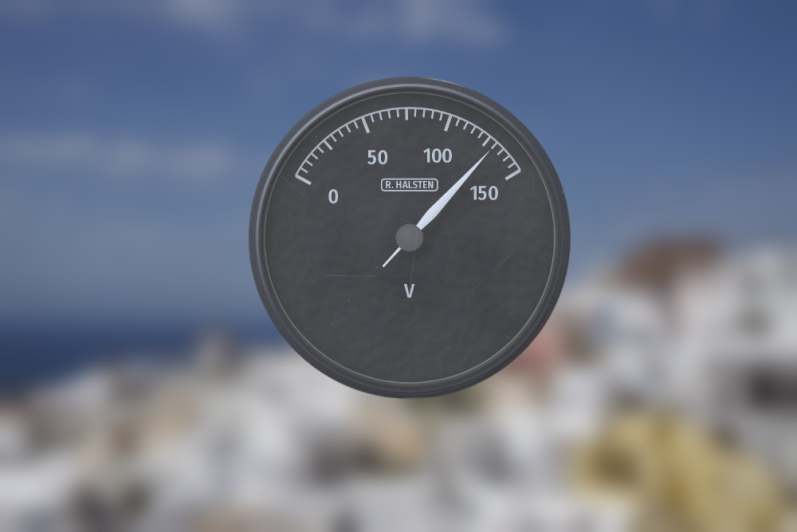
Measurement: 130 V
